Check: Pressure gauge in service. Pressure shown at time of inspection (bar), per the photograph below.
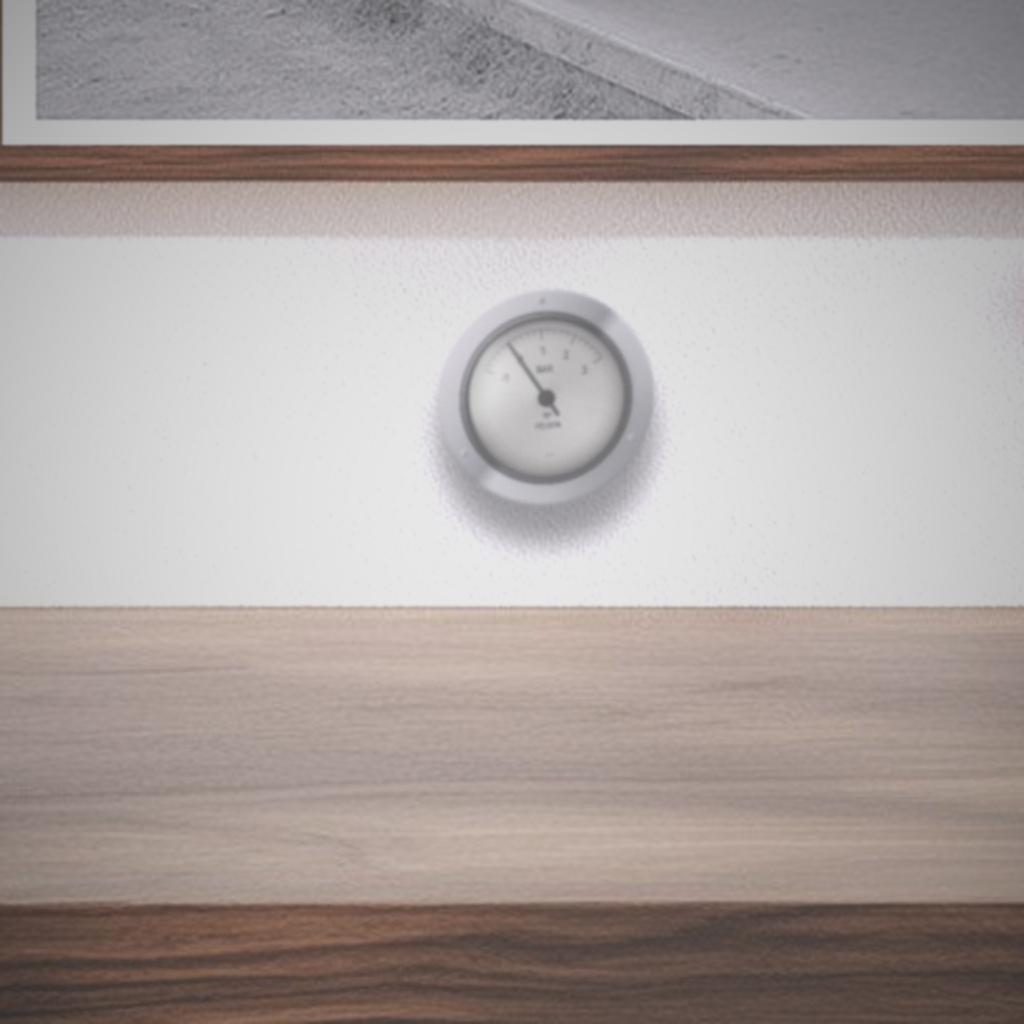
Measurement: 0 bar
